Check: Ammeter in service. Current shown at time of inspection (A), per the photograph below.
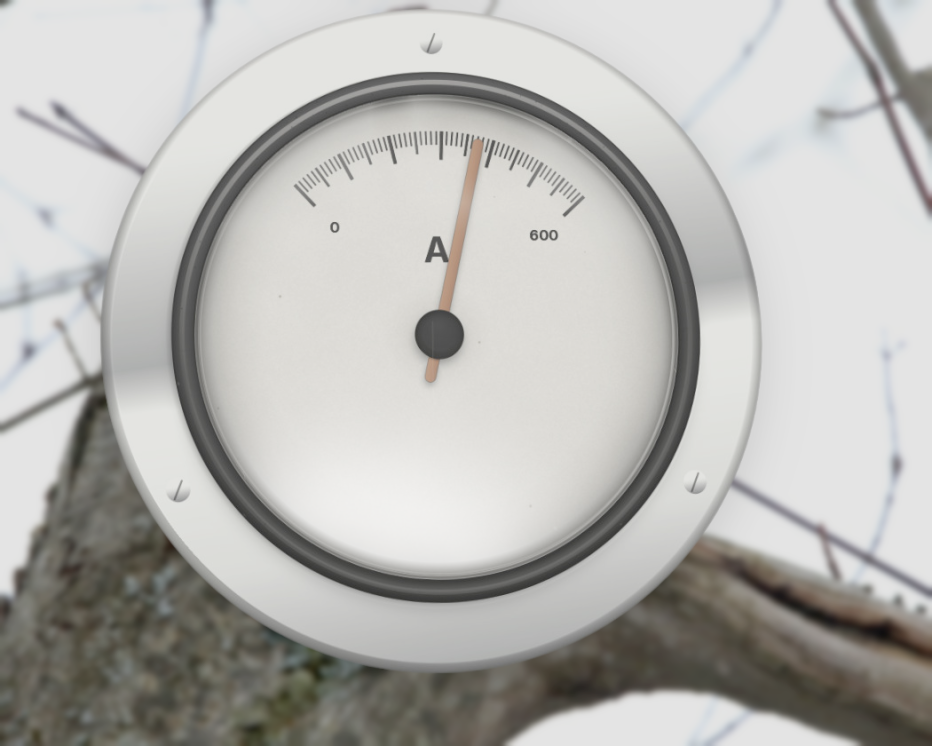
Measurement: 370 A
